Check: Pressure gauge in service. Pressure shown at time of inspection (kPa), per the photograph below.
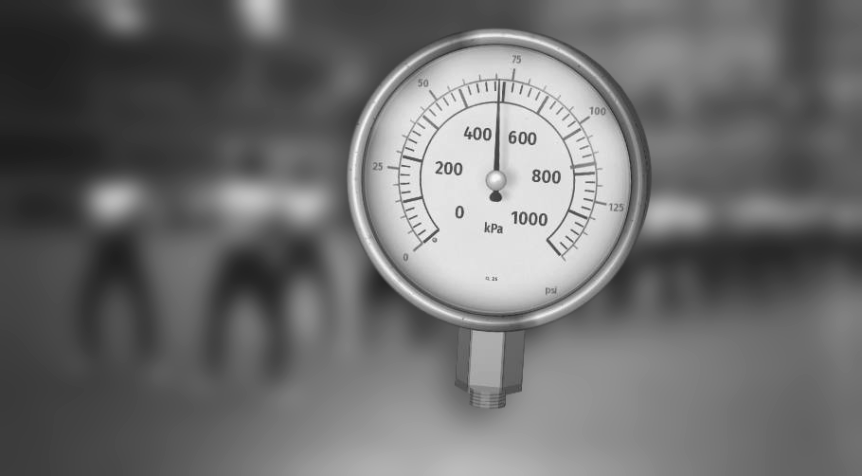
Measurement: 490 kPa
